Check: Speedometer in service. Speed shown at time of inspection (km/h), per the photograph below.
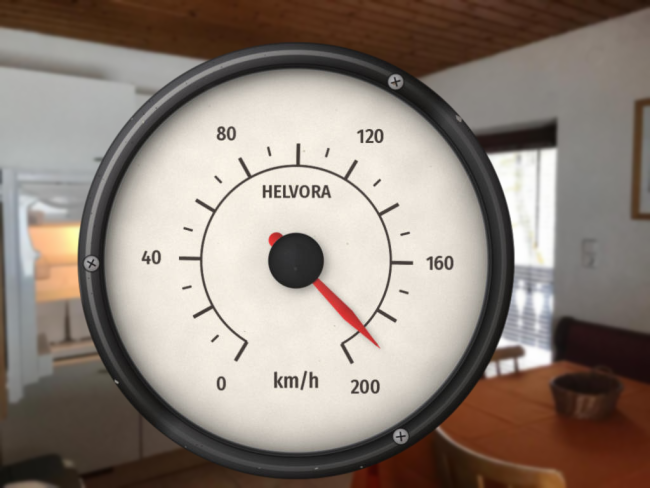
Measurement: 190 km/h
